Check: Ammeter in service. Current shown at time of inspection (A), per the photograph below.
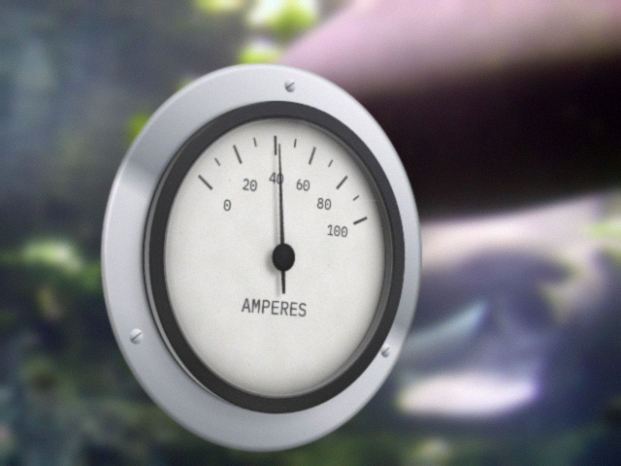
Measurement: 40 A
